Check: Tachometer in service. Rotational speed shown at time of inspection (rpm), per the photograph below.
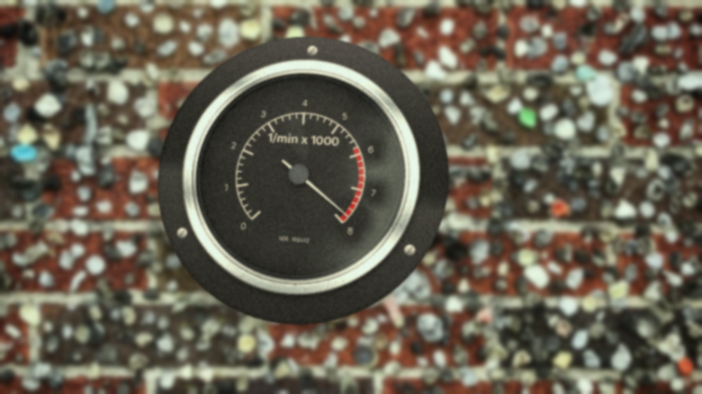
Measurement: 7800 rpm
